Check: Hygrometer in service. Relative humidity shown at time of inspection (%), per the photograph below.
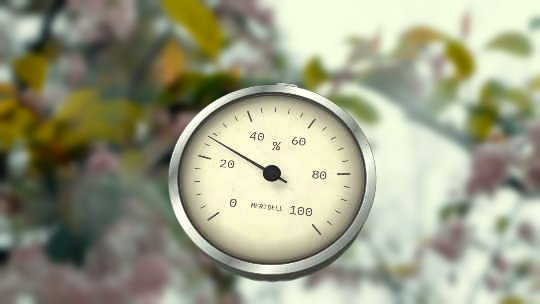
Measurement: 26 %
